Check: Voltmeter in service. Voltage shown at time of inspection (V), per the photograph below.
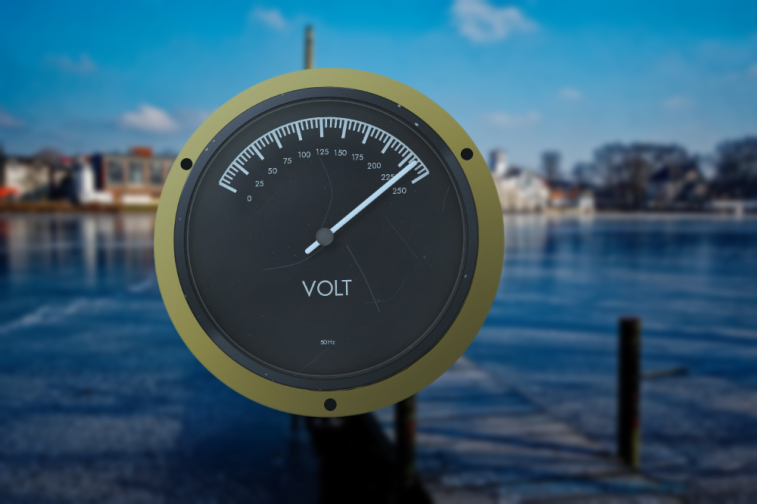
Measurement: 235 V
